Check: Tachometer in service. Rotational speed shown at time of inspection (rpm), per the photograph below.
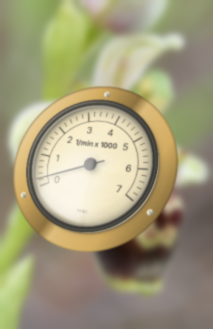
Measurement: 200 rpm
